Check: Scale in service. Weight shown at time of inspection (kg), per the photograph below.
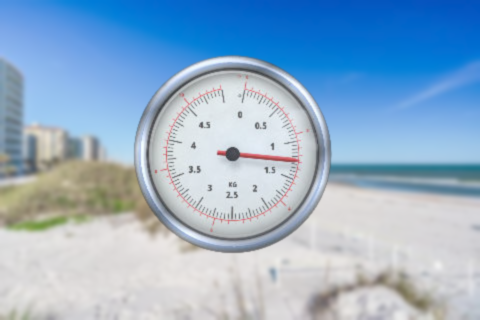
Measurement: 1.25 kg
